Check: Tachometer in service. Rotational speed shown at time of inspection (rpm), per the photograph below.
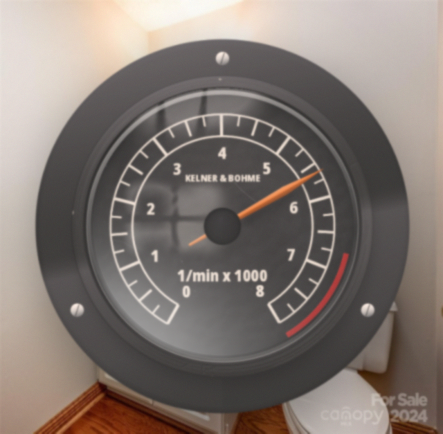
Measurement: 5625 rpm
